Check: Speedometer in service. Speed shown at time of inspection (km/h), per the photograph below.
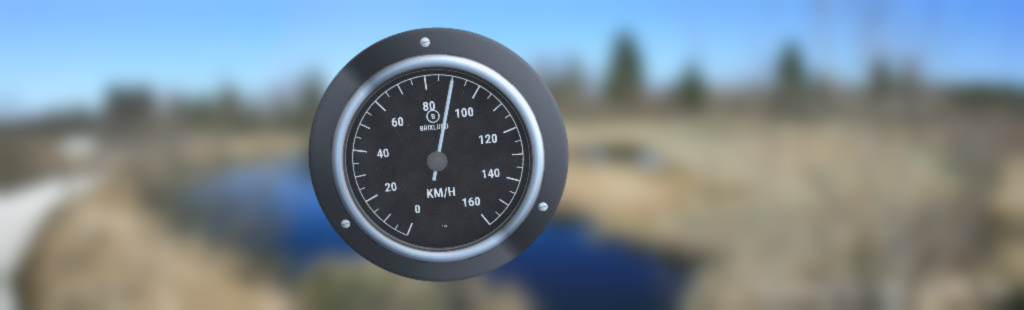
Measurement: 90 km/h
